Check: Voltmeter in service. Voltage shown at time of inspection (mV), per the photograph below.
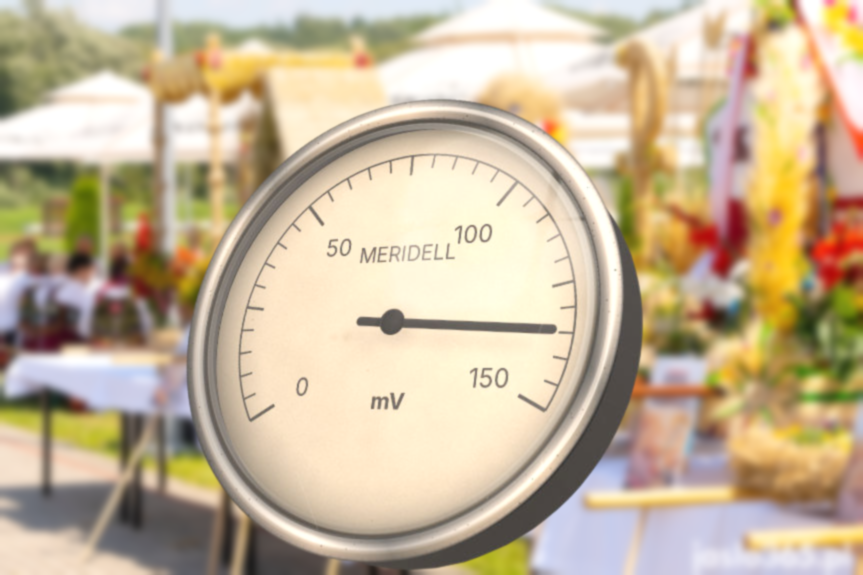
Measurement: 135 mV
